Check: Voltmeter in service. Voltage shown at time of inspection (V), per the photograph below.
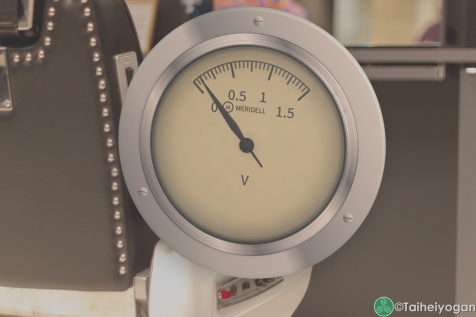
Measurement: 0.1 V
